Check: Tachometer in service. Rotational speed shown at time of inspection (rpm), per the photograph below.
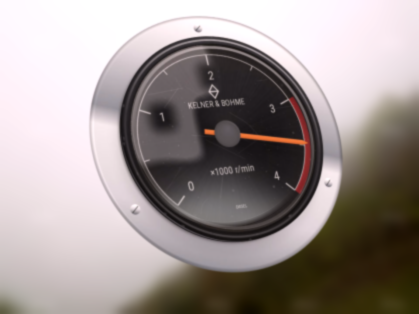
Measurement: 3500 rpm
